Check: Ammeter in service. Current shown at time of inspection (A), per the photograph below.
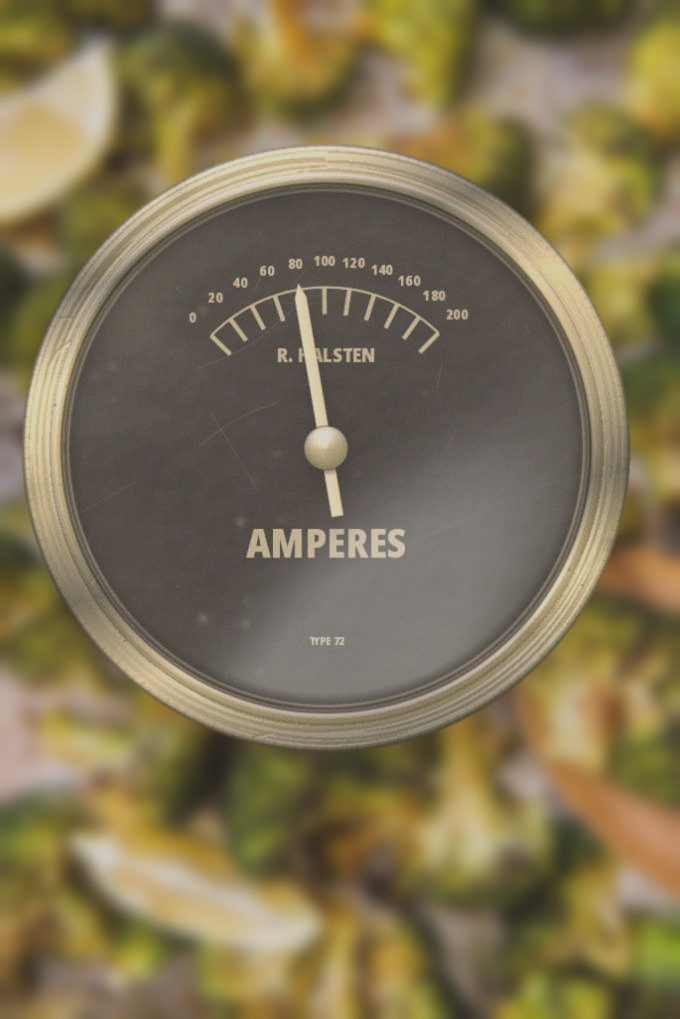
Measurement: 80 A
